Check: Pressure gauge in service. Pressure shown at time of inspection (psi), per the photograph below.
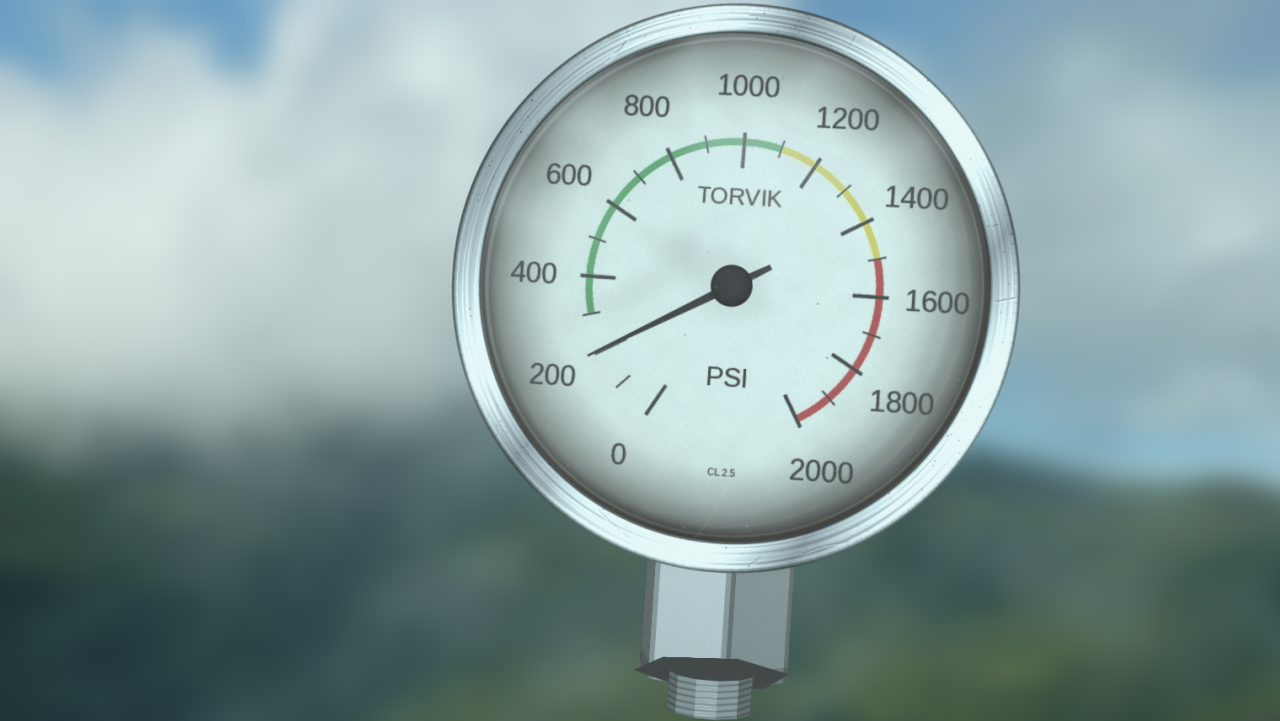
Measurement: 200 psi
